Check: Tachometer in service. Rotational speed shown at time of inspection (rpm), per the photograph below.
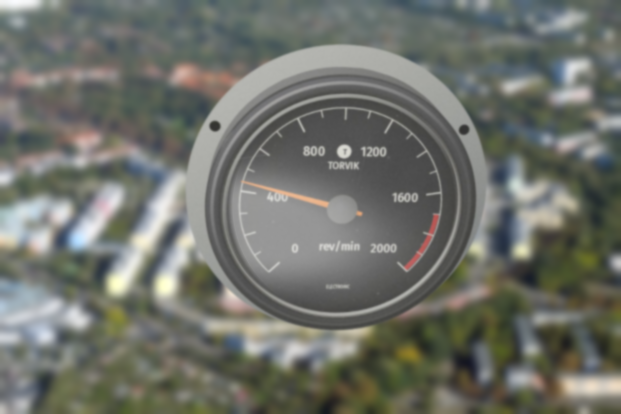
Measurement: 450 rpm
